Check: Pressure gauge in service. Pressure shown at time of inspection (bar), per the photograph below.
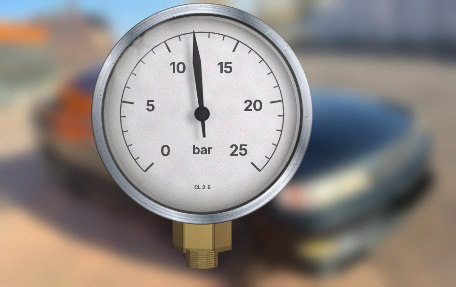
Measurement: 12 bar
